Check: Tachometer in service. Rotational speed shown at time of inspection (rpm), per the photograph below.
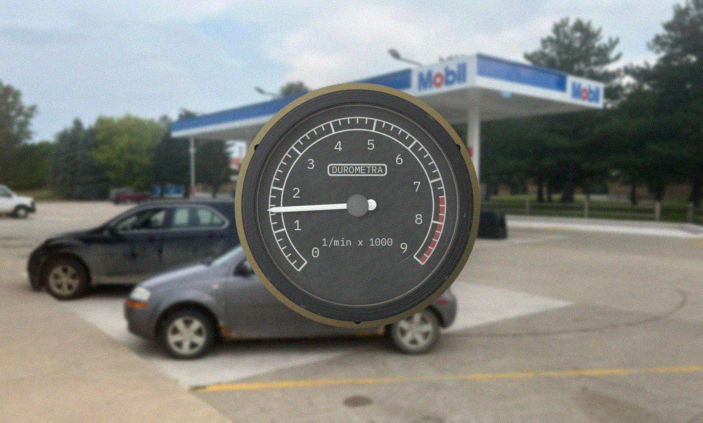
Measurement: 1500 rpm
